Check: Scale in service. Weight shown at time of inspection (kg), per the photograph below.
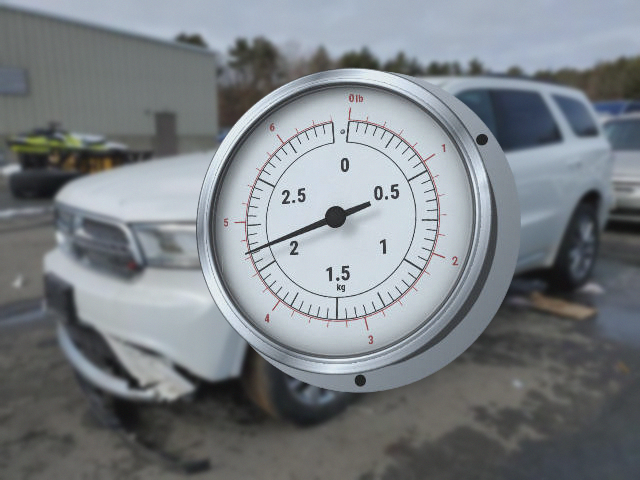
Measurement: 2.1 kg
